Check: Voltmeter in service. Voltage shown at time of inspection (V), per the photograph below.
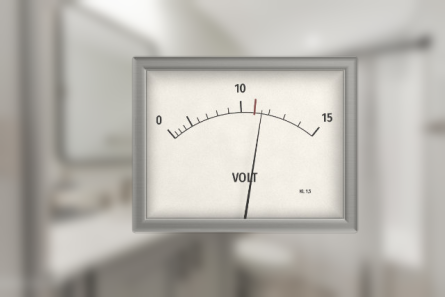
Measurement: 11.5 V
